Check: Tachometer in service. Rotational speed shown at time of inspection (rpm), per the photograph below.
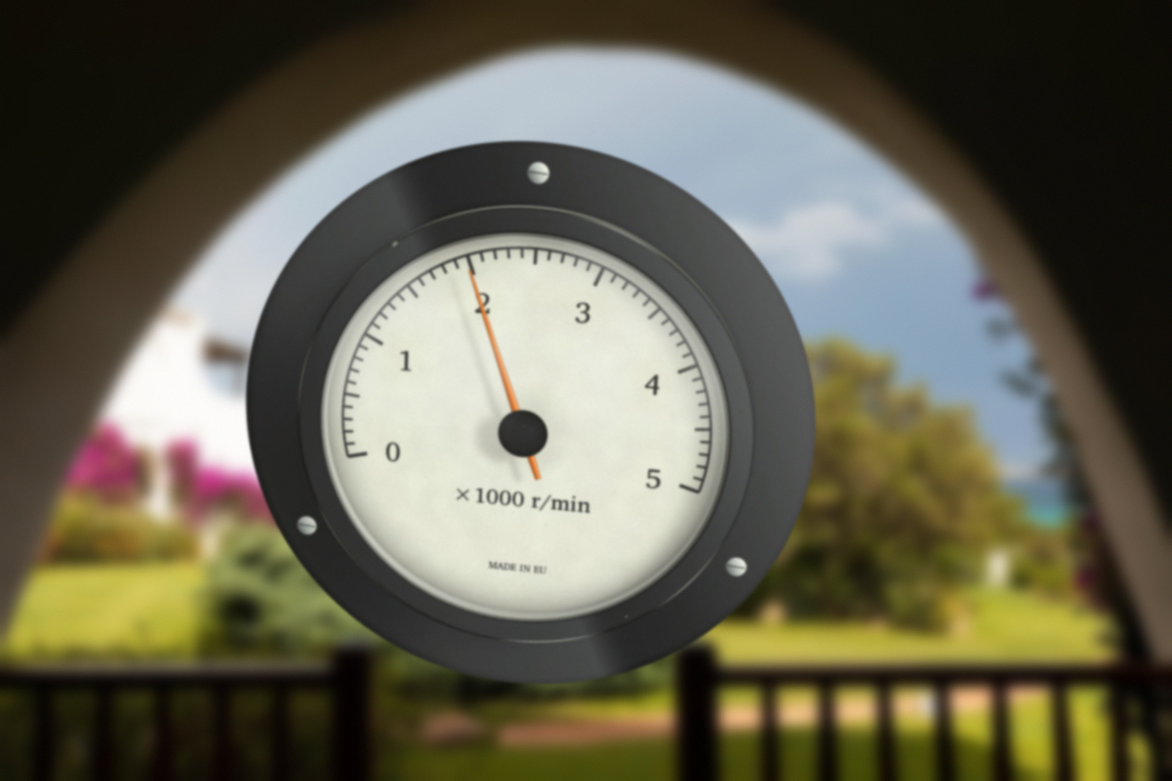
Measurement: 2000 rpm
